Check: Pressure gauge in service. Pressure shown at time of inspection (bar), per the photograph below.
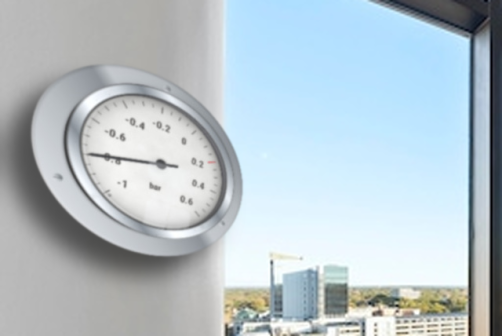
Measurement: -0.8 bar
